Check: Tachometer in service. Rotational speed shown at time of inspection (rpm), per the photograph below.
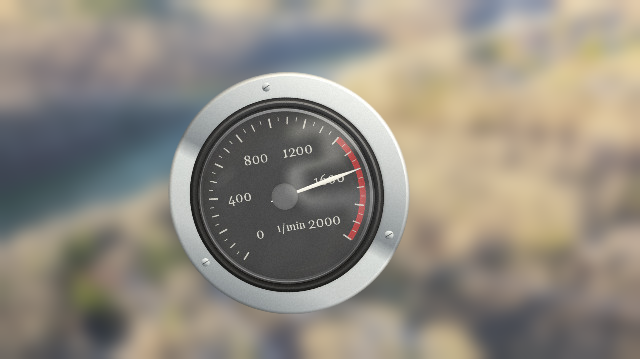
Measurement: 1600 rpm
